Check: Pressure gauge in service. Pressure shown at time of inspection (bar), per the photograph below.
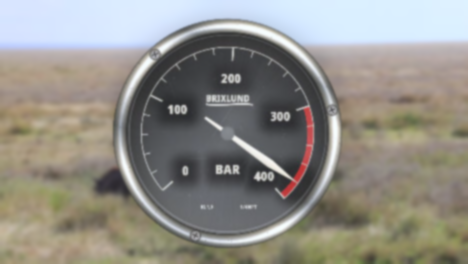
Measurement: 380 bar
